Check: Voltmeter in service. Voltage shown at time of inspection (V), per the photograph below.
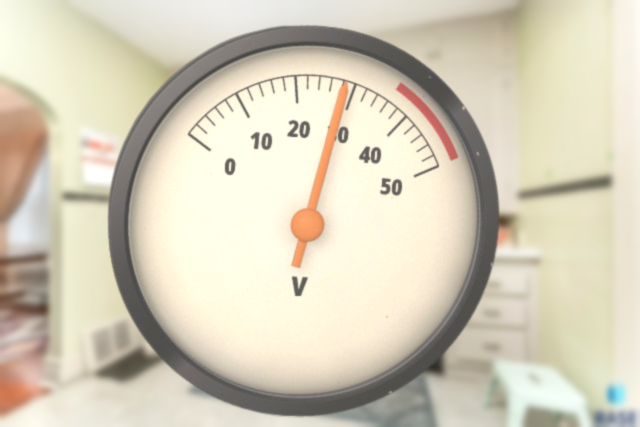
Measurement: 28 V
